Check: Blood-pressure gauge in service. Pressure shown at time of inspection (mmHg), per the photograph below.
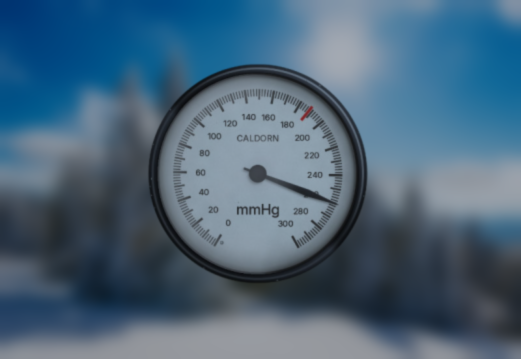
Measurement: 260 mmHg
